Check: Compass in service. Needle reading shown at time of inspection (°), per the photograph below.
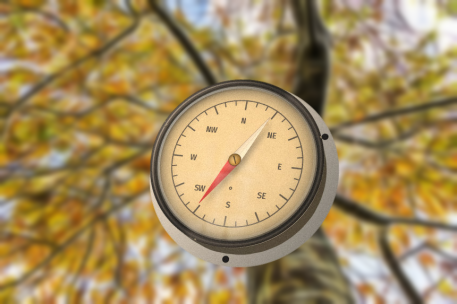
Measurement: 210 °
